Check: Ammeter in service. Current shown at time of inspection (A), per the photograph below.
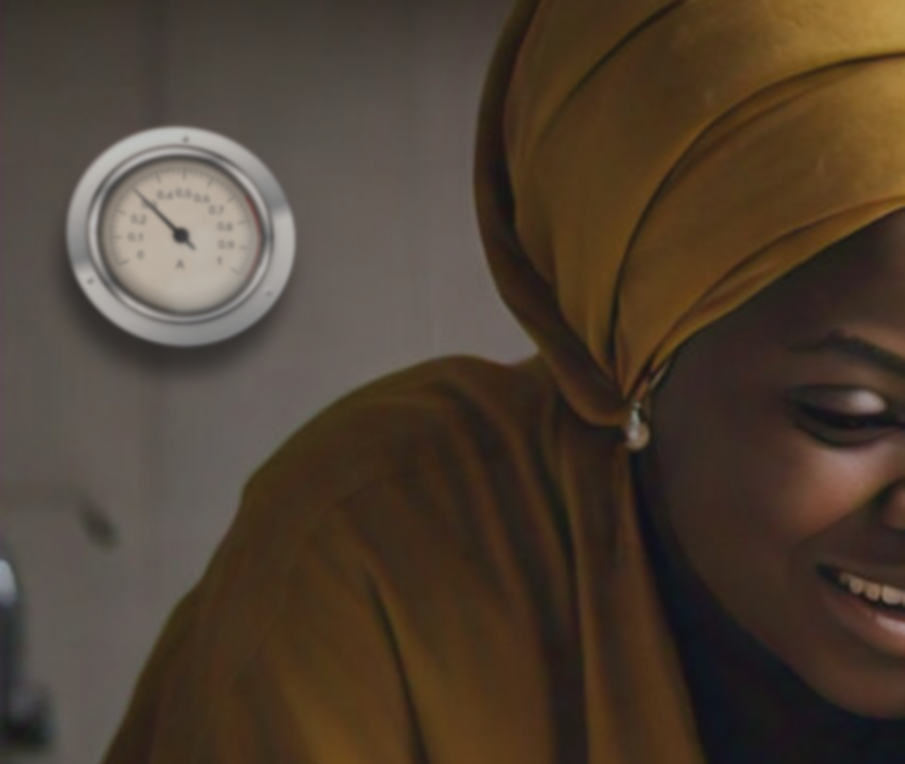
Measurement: 0.3 A
